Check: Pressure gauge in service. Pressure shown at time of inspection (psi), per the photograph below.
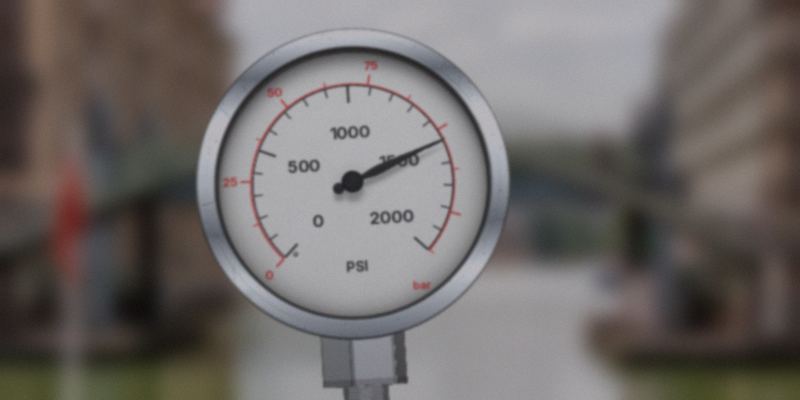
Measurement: 1500 psi
